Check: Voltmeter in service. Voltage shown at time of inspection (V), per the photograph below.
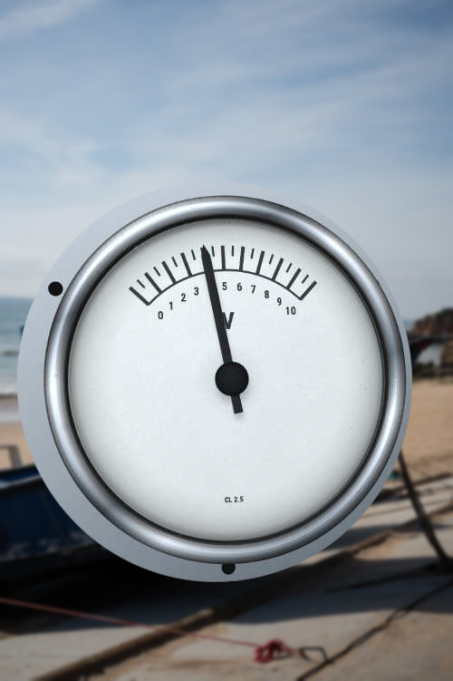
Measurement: 4 V
